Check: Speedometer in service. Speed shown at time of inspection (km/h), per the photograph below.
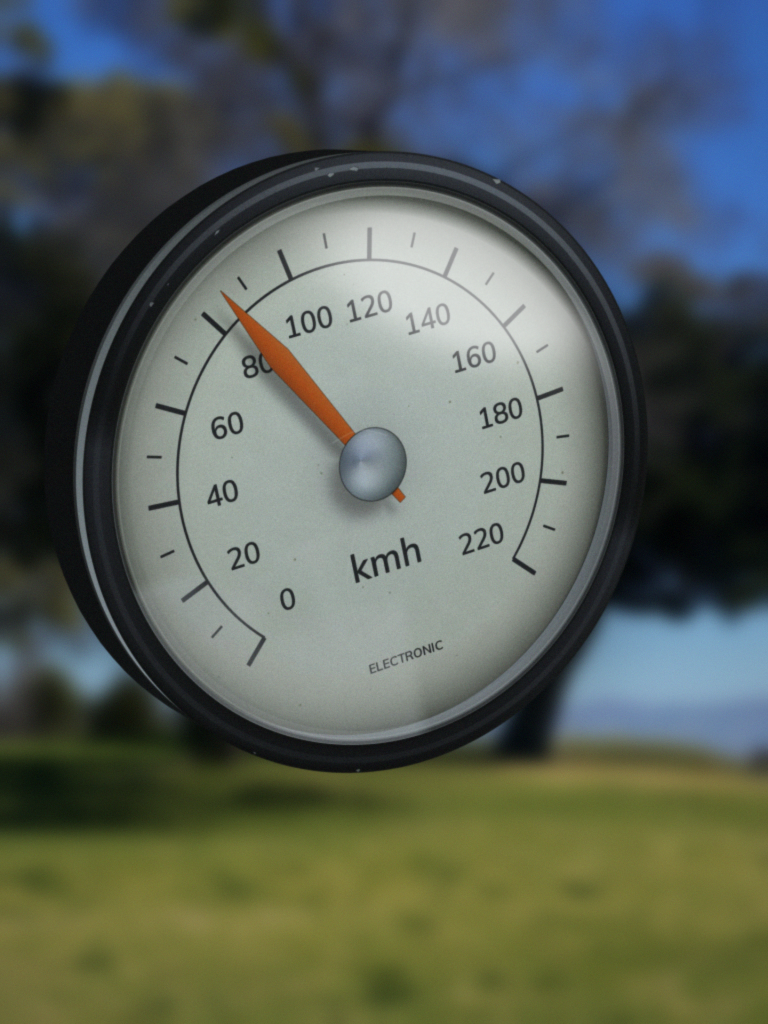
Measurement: 85 km/h
